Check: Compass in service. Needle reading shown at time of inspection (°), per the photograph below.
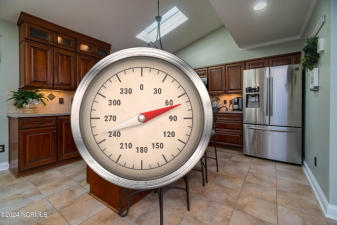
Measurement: 70 °
